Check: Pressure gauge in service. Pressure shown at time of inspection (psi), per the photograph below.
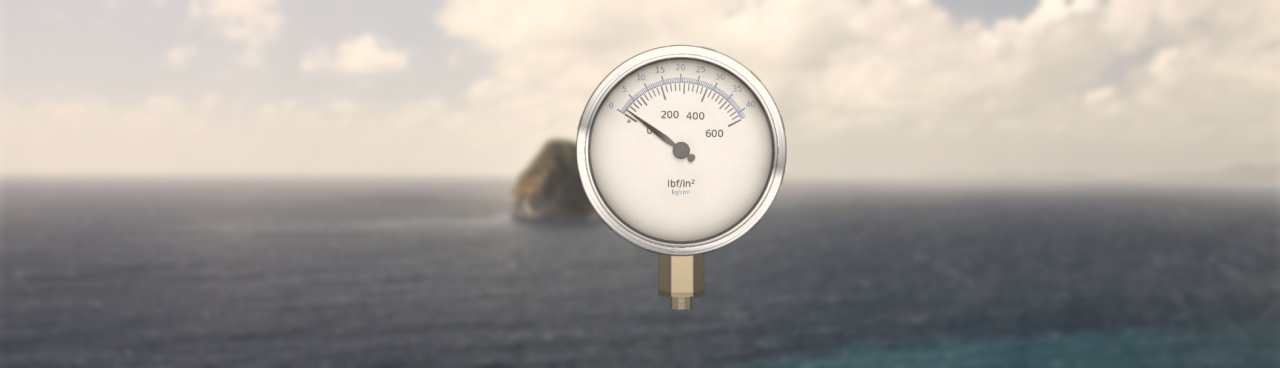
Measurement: 20 psi
